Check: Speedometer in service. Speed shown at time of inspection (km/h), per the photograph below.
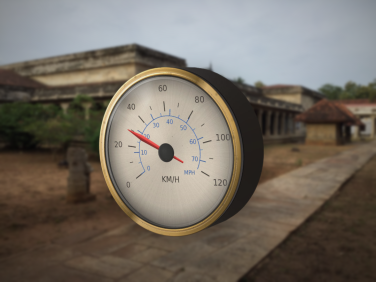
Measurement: 30 km/h
